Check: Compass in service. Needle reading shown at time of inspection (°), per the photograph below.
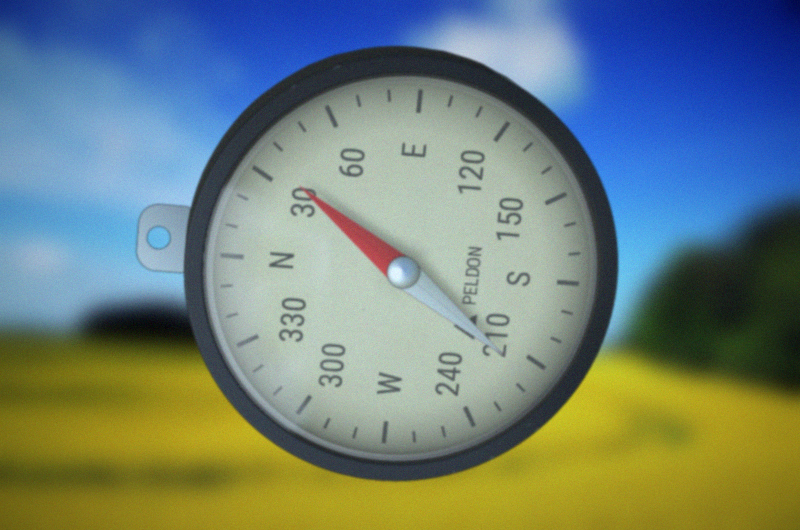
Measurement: 35 °
